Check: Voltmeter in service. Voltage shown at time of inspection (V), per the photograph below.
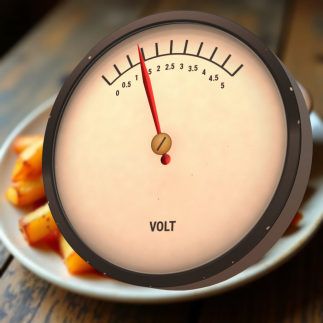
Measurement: 1.5 V
